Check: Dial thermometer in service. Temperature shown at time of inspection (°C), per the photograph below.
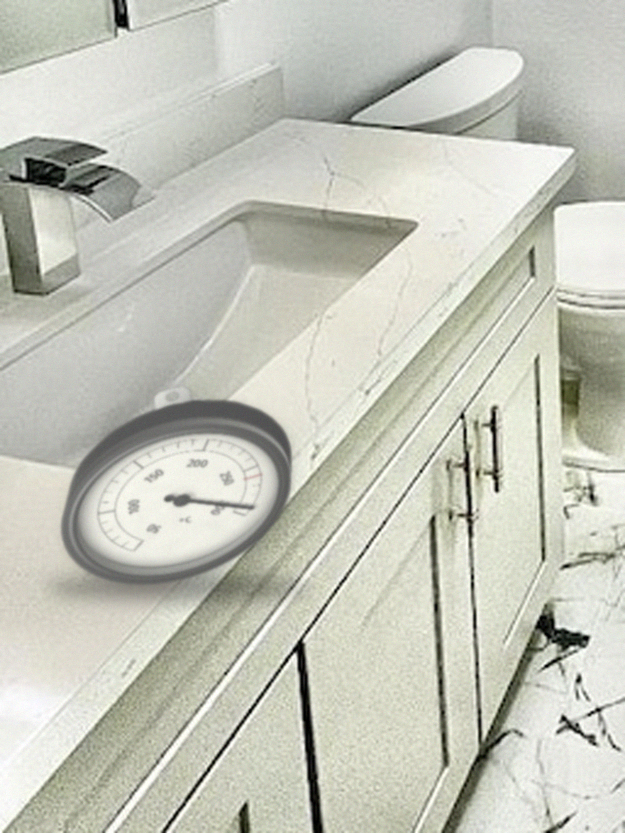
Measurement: 290 °C
